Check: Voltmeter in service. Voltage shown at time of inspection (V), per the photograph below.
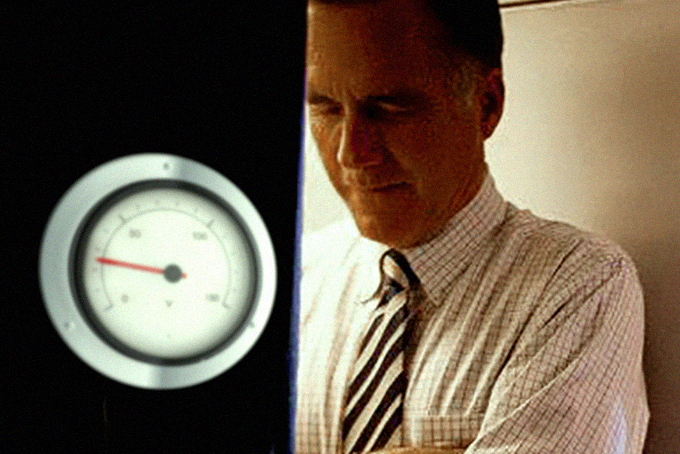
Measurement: 25 V
